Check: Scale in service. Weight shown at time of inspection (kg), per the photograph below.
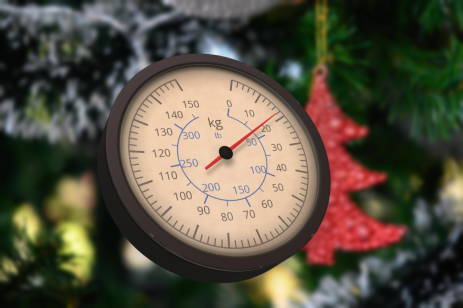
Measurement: 18 kg
